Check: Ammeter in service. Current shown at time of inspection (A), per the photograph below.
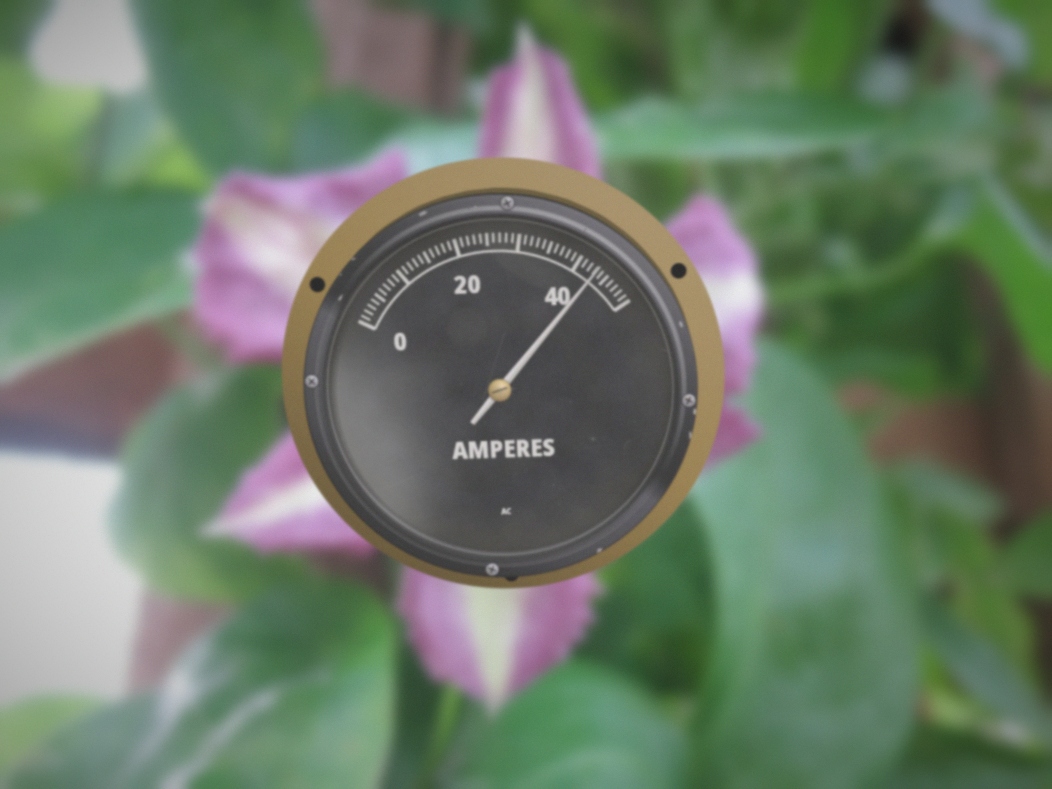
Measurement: 43 A
